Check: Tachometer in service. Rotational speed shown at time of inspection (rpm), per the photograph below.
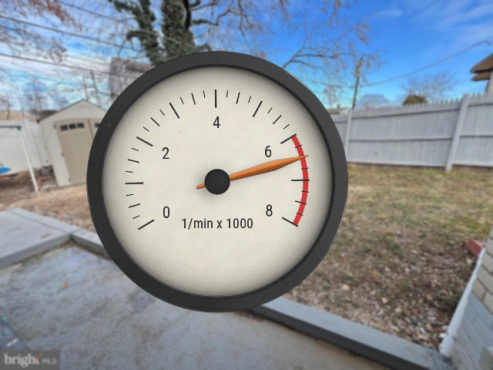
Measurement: 6500 rpm
